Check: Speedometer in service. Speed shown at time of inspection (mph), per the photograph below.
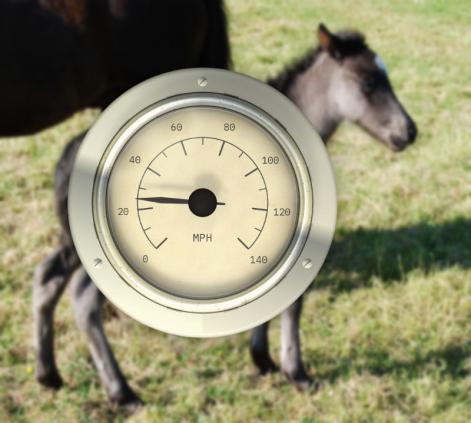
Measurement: 25 mph
